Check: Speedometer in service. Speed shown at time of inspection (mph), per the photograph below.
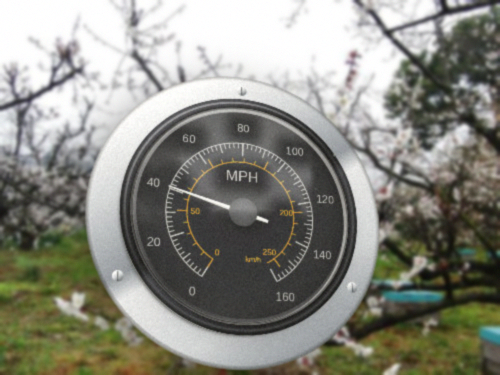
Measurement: 40 mph
